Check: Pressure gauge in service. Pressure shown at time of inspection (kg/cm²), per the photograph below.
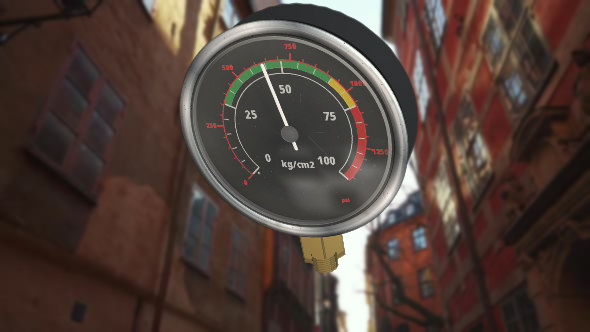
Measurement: 45 kg/cm²
